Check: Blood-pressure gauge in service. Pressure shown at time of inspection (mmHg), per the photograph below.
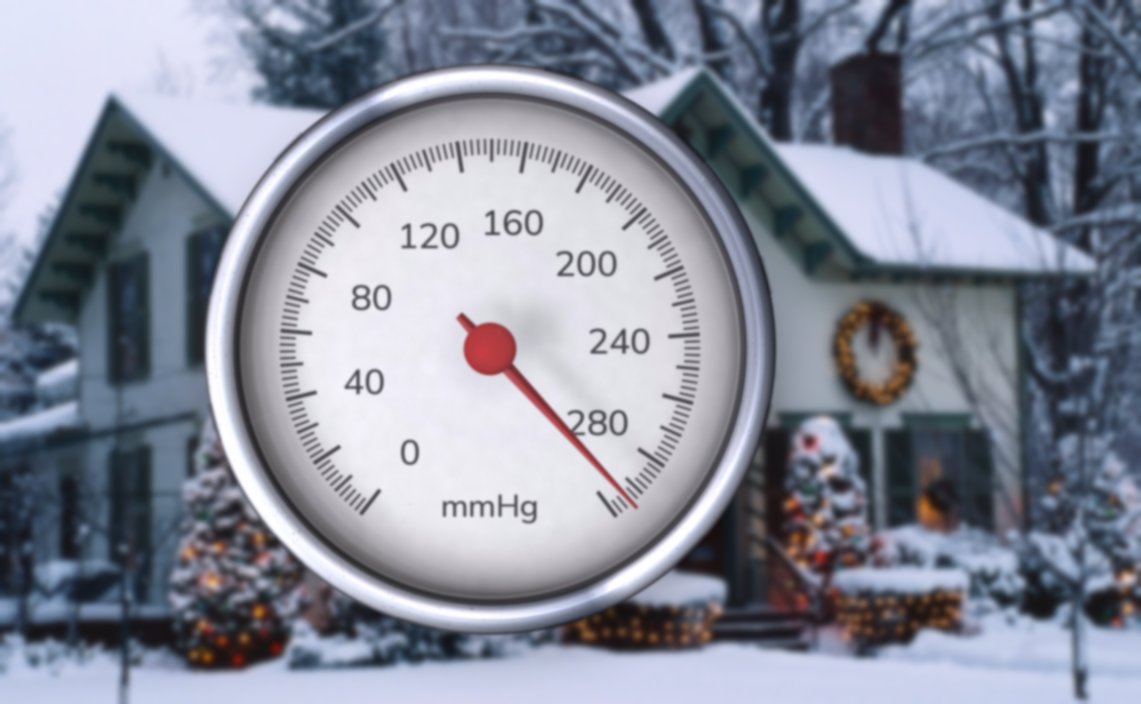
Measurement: 294 mmHg
